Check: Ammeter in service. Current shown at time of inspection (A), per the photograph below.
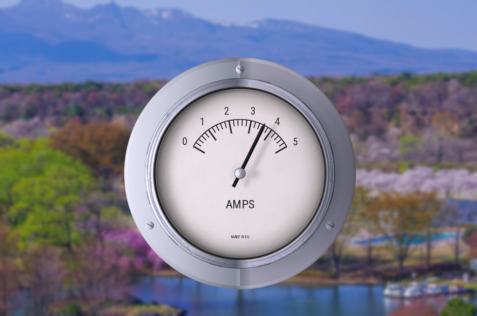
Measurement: 3.6 A
